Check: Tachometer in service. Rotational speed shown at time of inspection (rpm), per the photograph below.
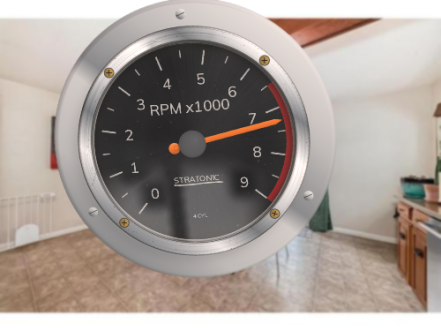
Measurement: 7250 rpm
